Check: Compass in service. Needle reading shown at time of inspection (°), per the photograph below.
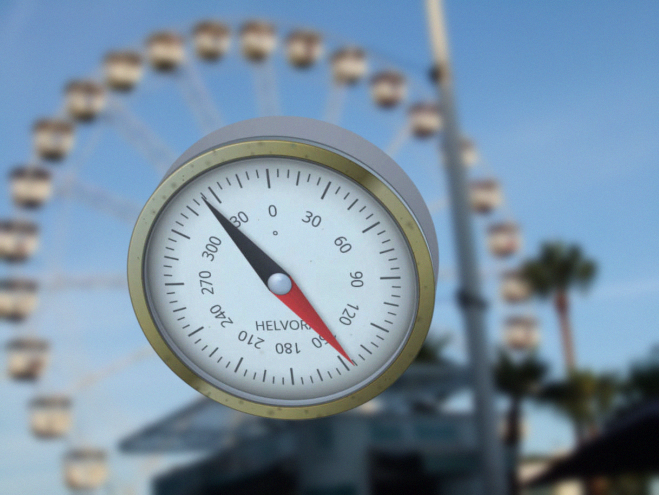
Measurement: 145 °
